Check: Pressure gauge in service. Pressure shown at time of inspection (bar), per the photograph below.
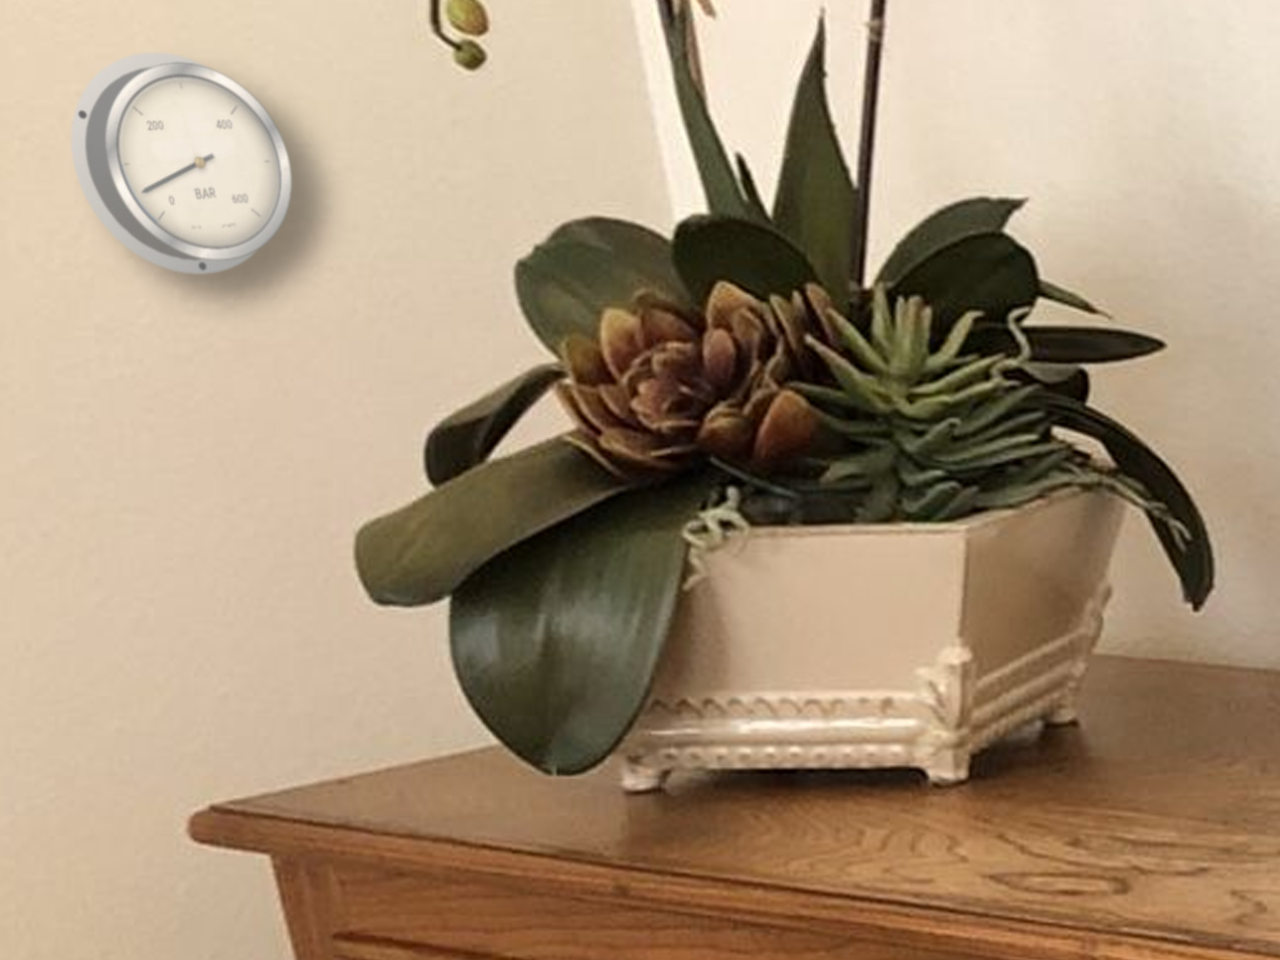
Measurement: 50 bar
